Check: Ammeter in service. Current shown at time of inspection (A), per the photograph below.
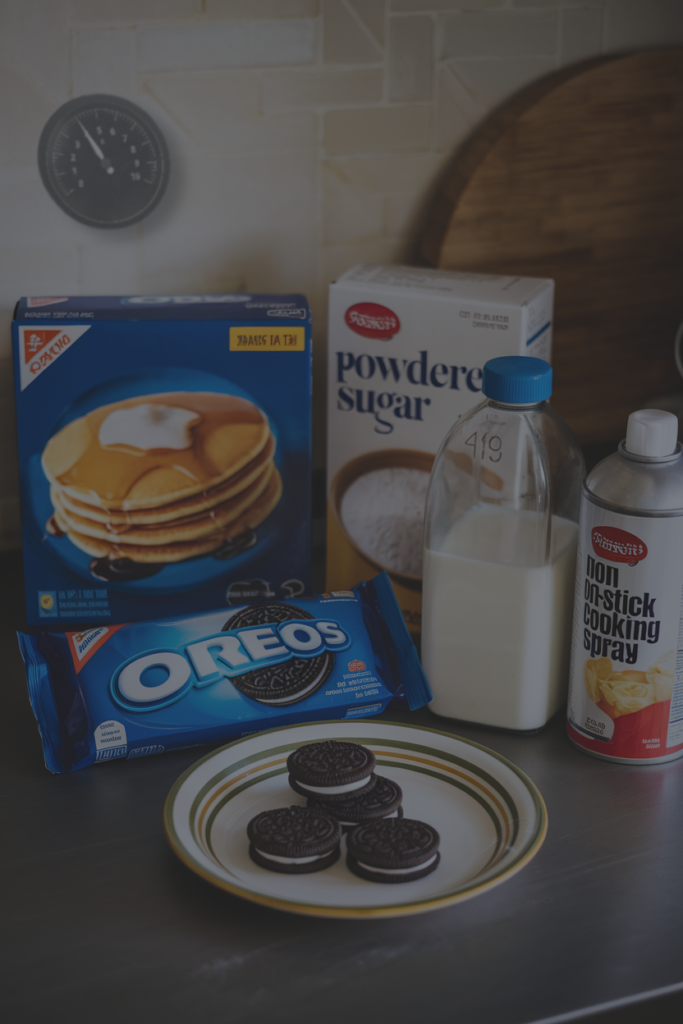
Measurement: 4 A
